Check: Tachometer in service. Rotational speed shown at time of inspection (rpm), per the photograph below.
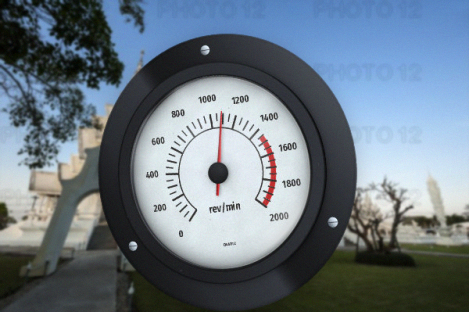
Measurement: 1100 rpm
